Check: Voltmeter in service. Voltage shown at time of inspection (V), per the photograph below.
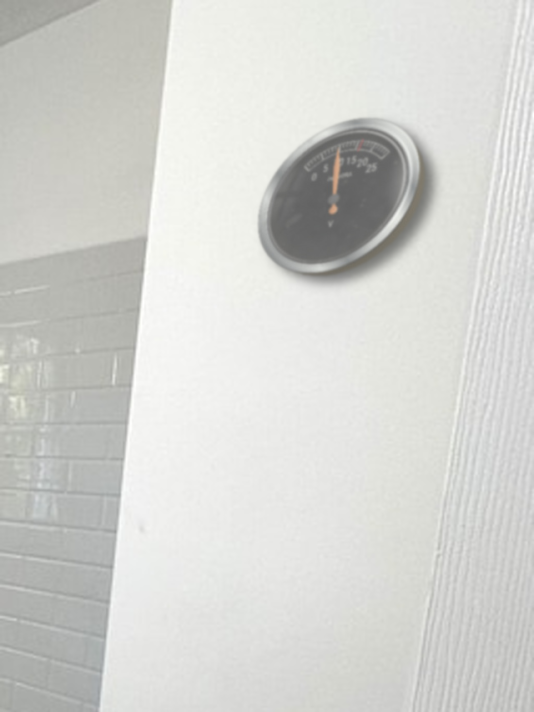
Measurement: 10 V
